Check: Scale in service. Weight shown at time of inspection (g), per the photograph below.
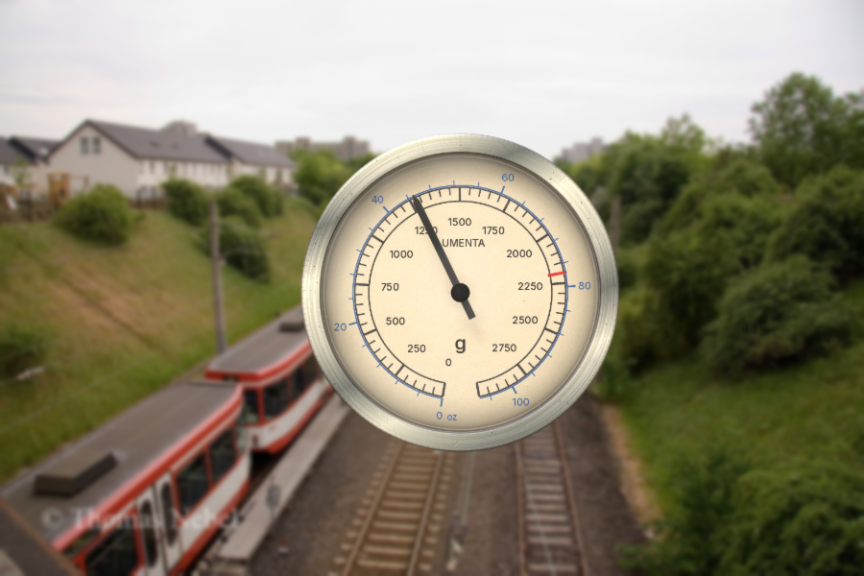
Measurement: 1275 g
